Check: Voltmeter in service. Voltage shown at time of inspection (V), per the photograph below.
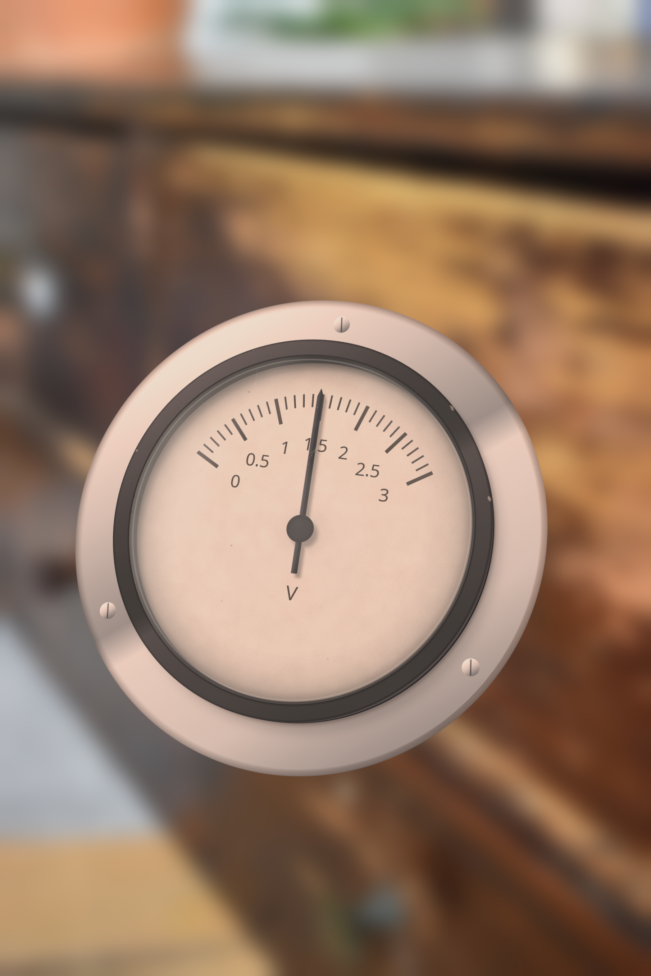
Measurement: 1.5 V
